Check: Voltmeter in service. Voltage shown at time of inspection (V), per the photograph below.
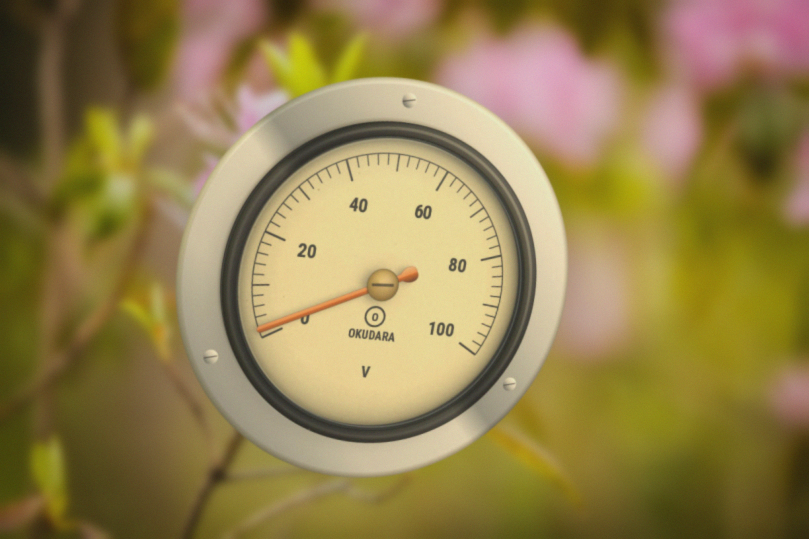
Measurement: 2 V
